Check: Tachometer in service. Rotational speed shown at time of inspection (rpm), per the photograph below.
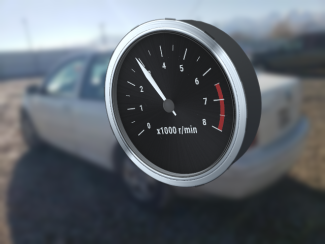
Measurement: 3000 rpm
